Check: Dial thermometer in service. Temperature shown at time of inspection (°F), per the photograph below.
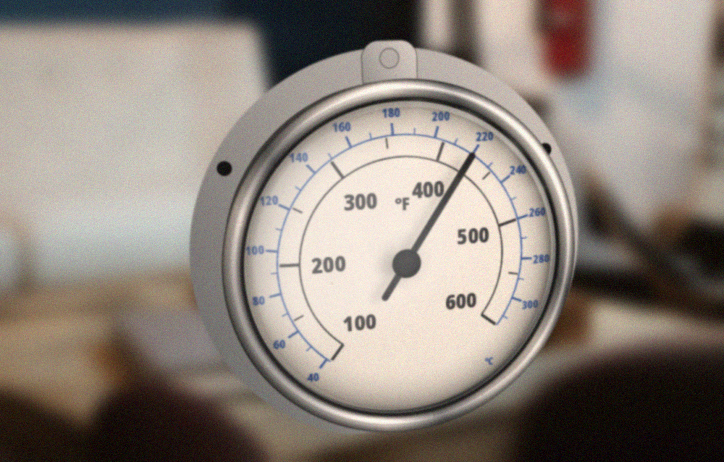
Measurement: 425 °F
